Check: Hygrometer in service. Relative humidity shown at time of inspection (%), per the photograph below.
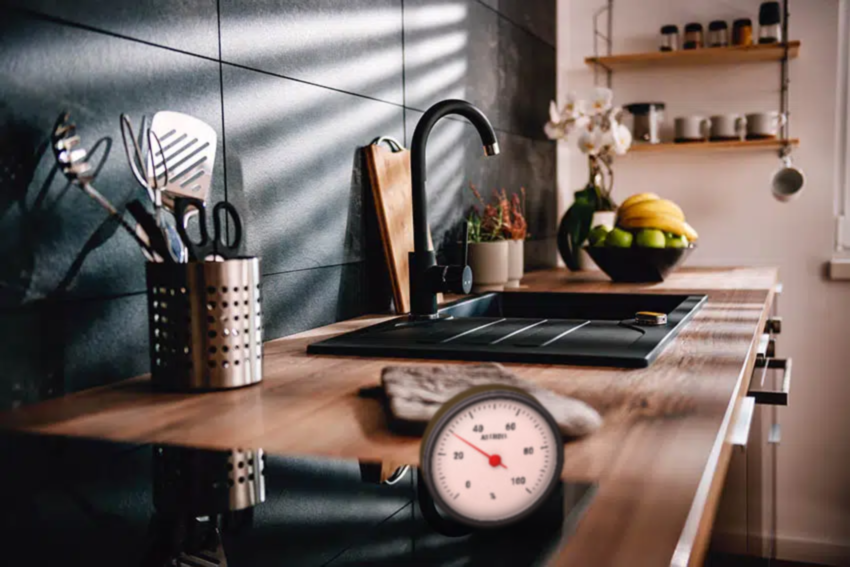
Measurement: 30 %
